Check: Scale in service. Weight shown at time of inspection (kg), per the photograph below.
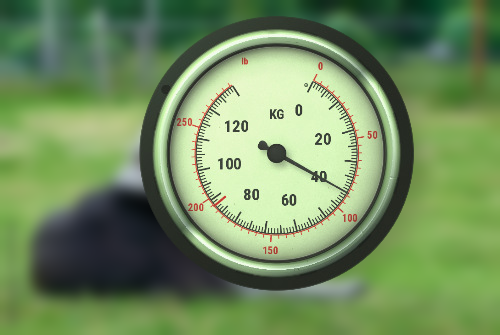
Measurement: 40 kg
